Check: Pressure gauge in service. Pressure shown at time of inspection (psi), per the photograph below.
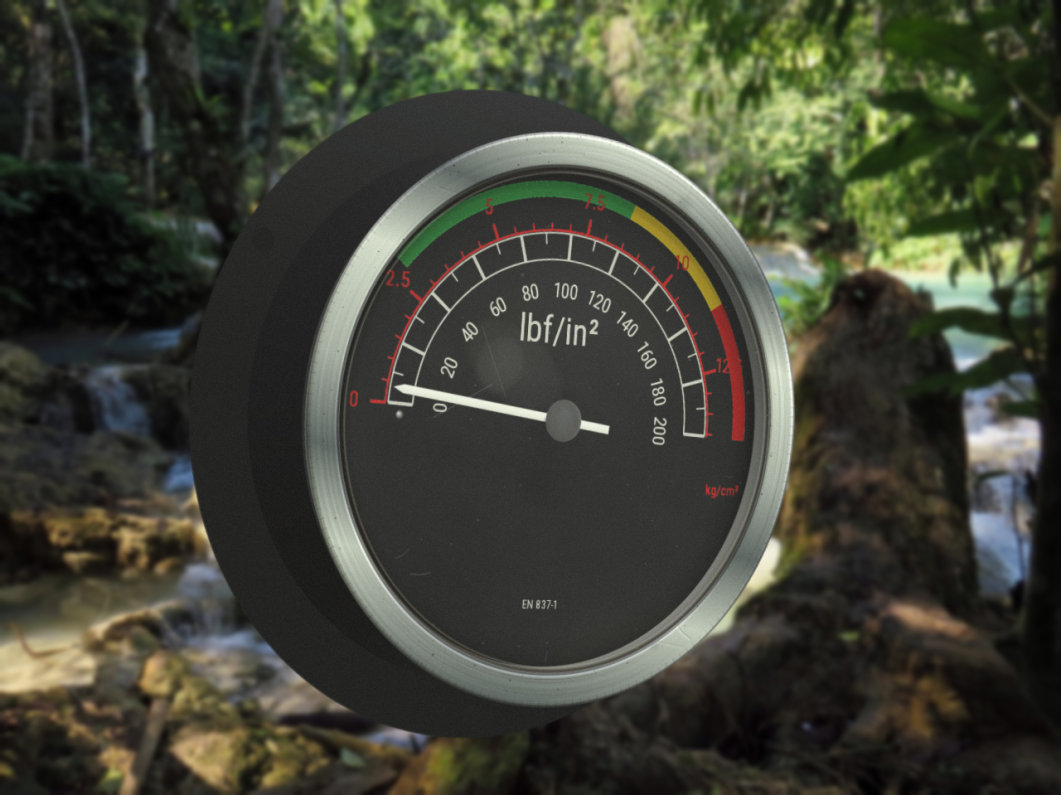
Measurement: 5 psi
